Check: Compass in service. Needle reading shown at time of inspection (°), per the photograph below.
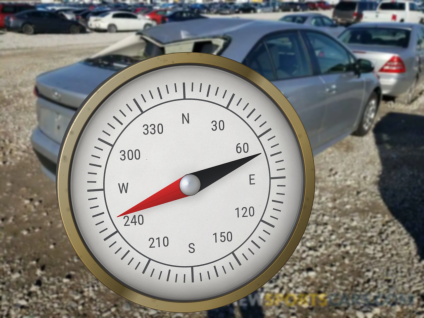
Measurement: 250 °
